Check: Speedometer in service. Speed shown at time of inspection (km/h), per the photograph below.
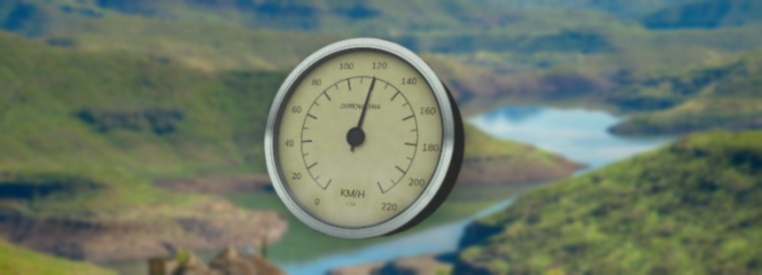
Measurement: 120 km/h
